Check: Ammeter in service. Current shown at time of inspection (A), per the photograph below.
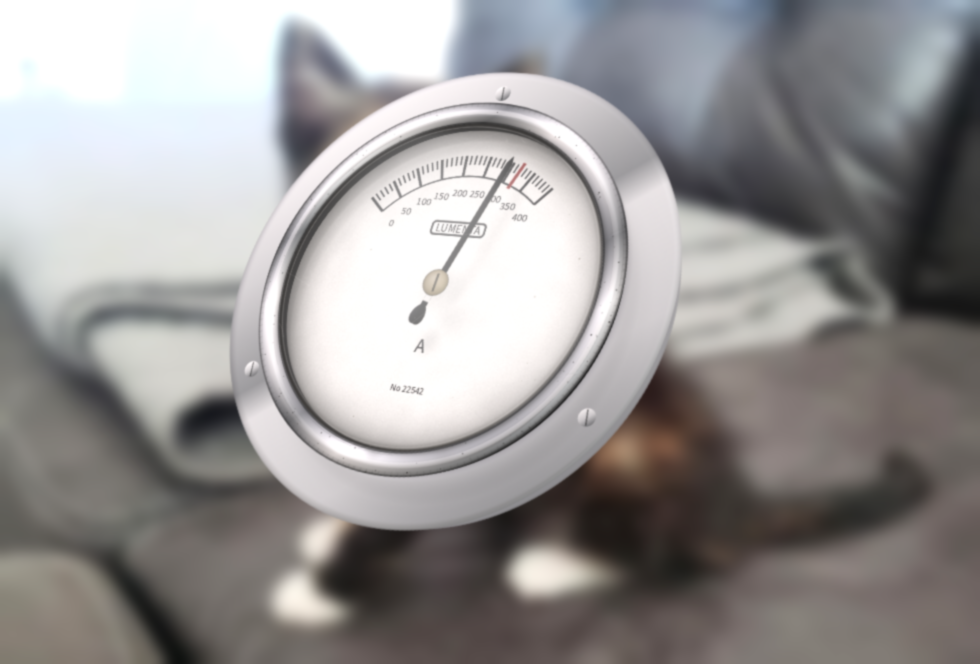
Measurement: 300 A
